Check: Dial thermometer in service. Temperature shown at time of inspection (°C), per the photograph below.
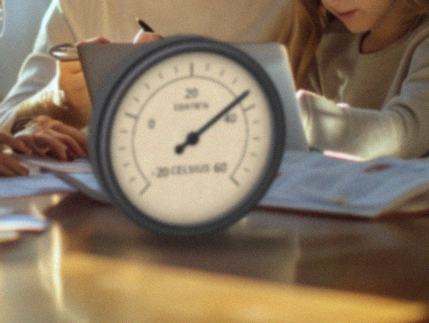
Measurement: 36 °C
